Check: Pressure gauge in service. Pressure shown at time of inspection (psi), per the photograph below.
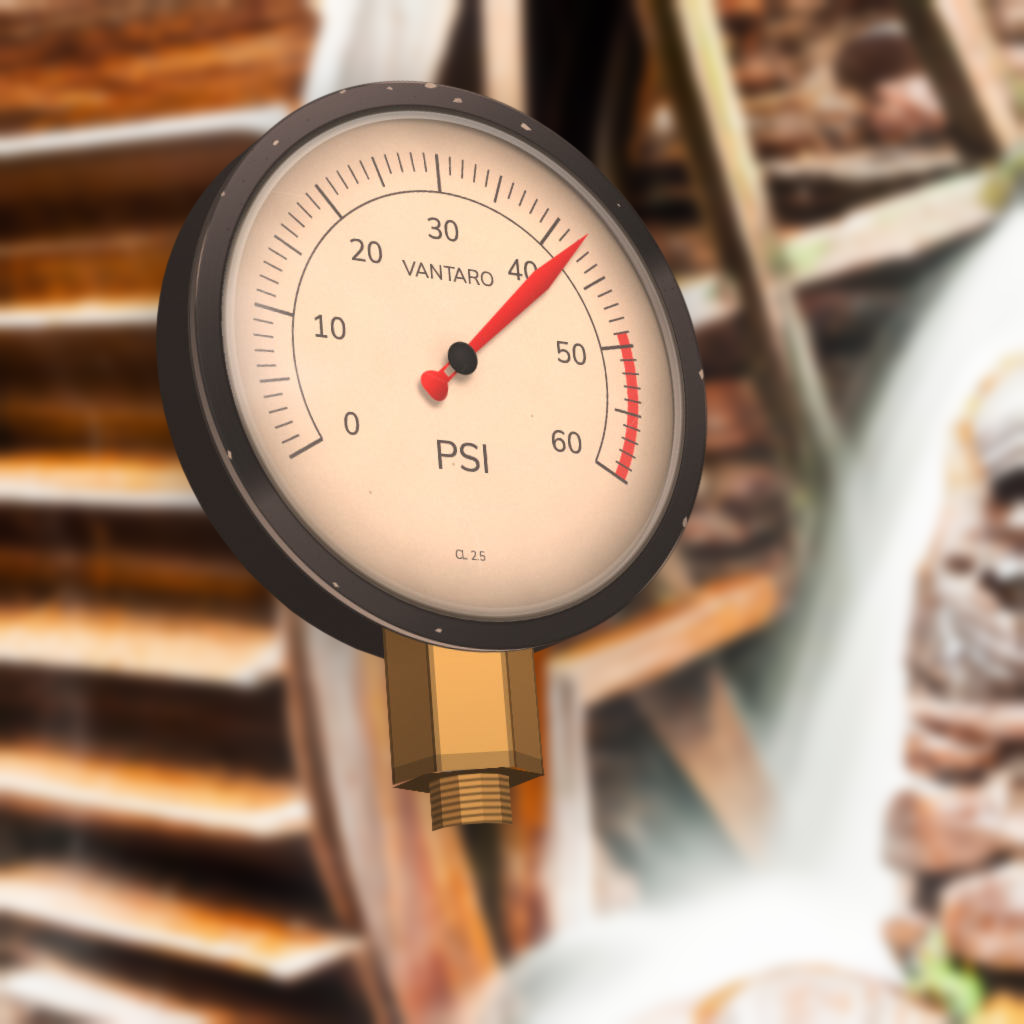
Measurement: 42 psi
